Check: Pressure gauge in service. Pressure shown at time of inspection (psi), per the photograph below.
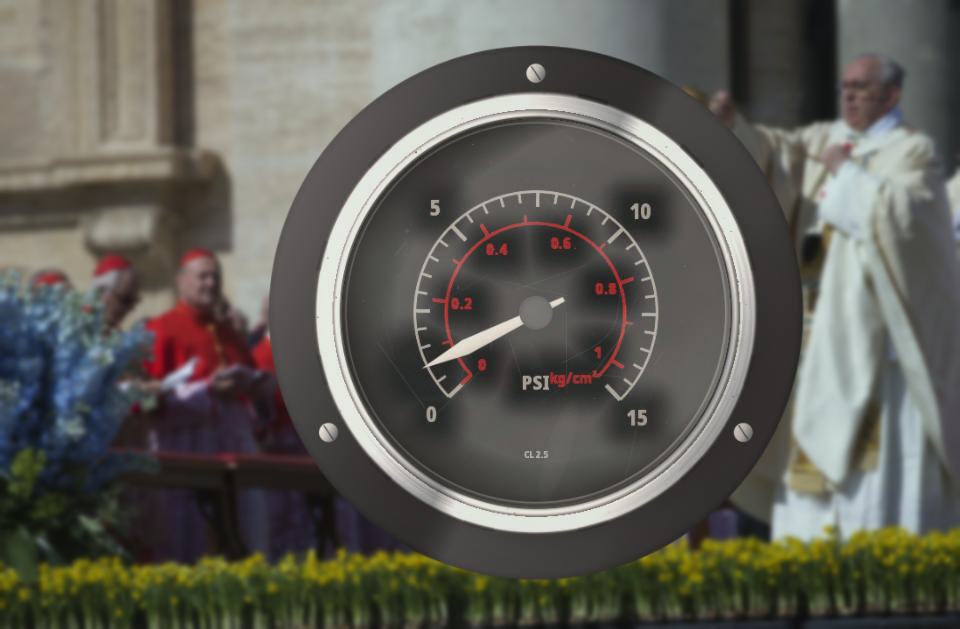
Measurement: 1 psi
